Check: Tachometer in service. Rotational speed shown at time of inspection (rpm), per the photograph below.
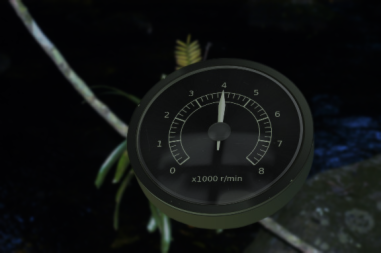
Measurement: 4000 rpm
